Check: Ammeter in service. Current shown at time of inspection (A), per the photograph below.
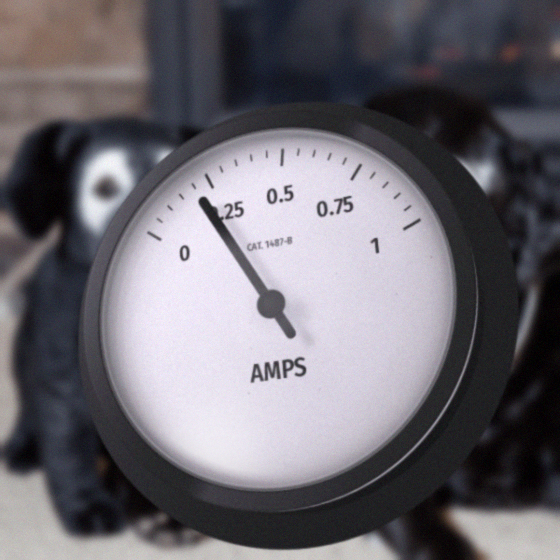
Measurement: 0.2 A
